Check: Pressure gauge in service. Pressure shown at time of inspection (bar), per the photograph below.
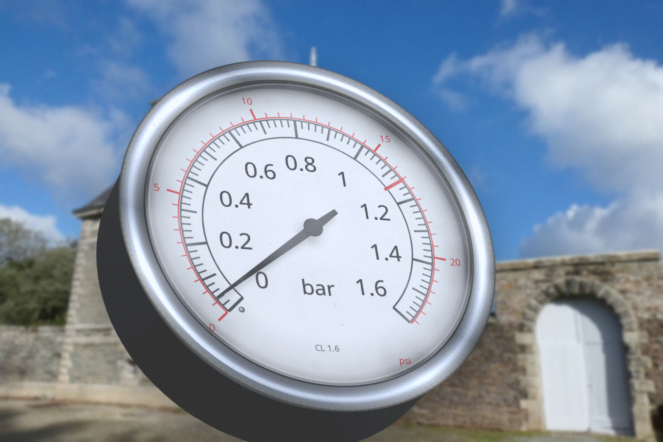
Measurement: 0.04 bar
